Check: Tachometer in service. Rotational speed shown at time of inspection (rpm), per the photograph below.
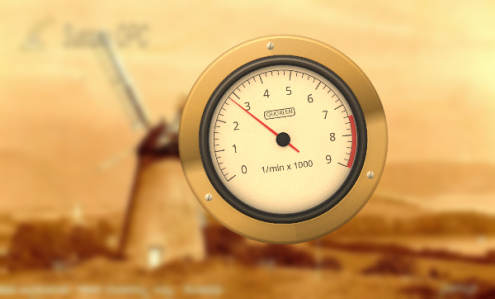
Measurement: 2800 rpm
